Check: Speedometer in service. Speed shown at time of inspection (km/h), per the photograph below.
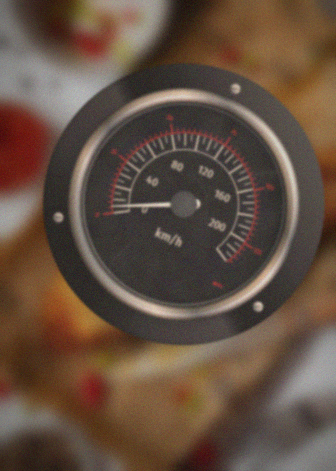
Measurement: 5 km/h
